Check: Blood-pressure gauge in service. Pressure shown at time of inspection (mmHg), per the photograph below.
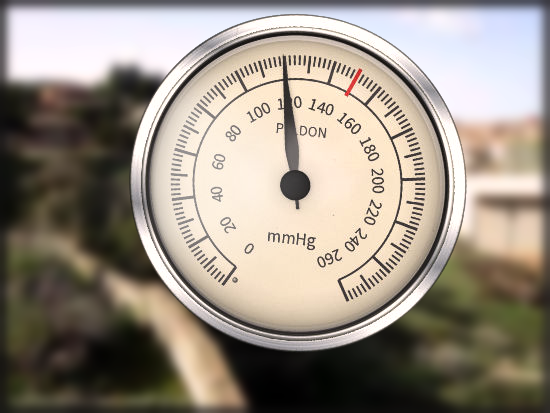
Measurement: 120 mmHg
